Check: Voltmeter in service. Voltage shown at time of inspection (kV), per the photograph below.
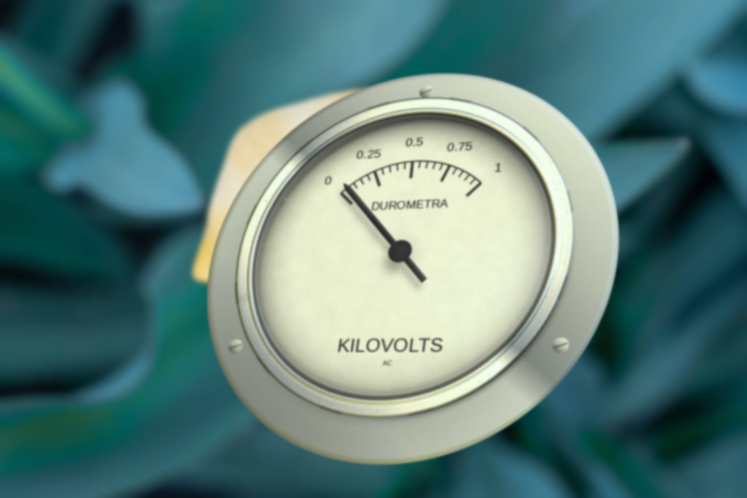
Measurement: 0.05 kV
